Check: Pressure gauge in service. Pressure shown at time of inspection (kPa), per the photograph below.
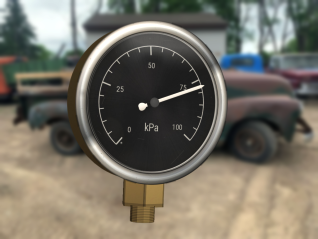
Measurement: 77.5 kPa
